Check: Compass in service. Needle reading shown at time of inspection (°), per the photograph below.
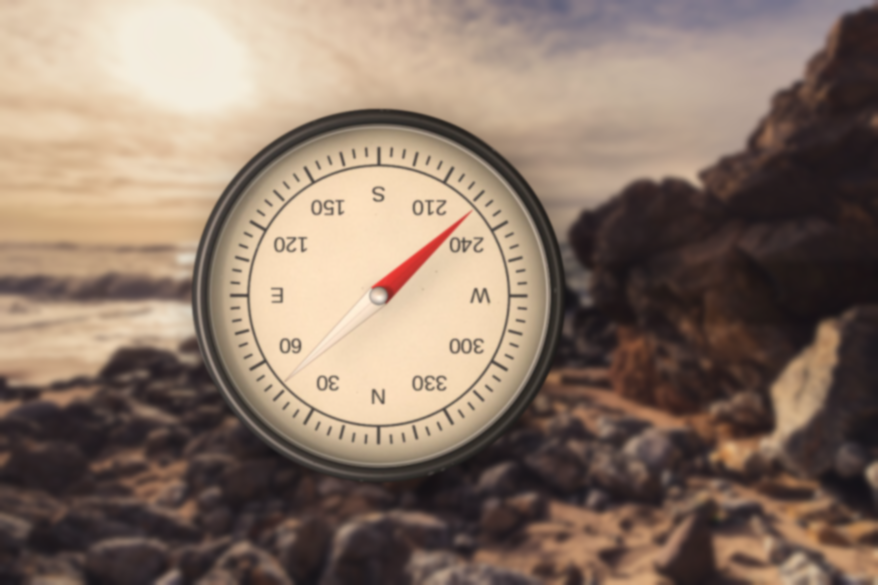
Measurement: 227.5 °
